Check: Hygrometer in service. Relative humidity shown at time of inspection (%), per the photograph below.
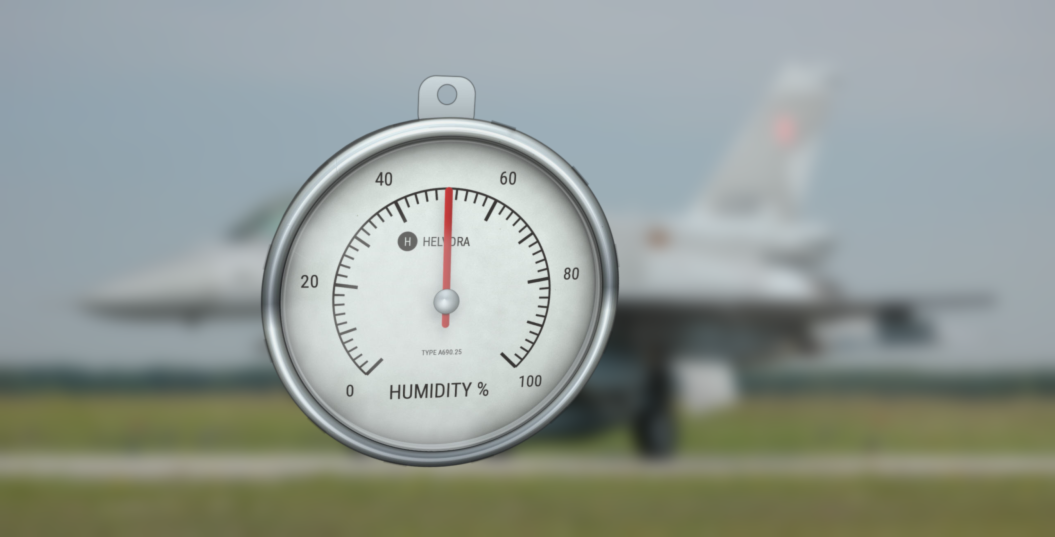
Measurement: 50 %
